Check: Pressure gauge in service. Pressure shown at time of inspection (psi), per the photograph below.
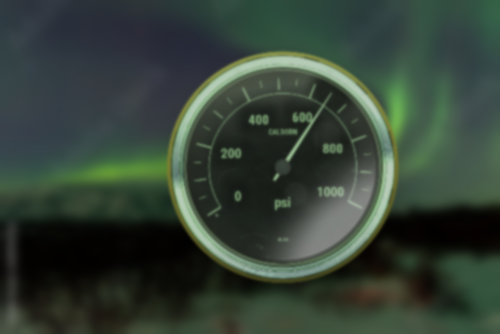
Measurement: 650 psi
